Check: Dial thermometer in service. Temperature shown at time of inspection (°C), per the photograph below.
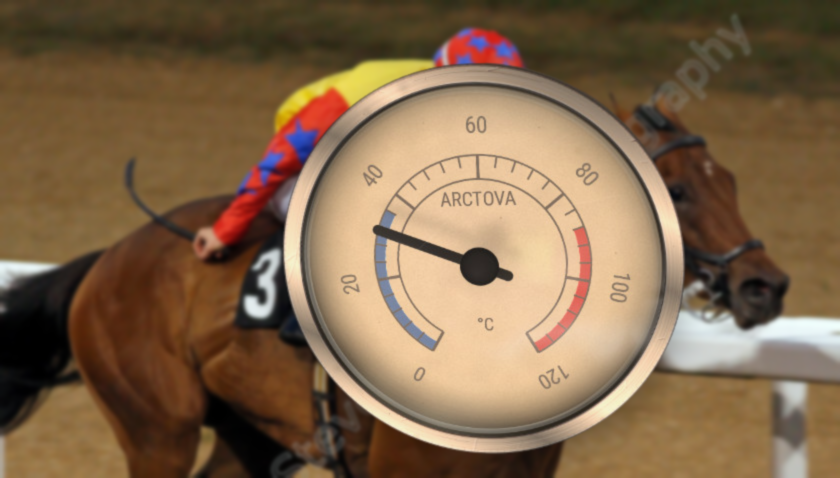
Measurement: 32 °C
